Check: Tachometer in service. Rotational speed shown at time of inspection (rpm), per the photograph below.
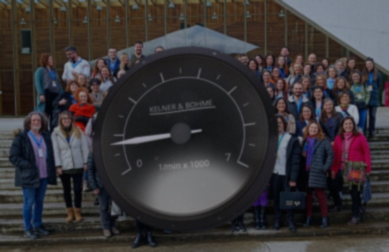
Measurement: 750 rpm
